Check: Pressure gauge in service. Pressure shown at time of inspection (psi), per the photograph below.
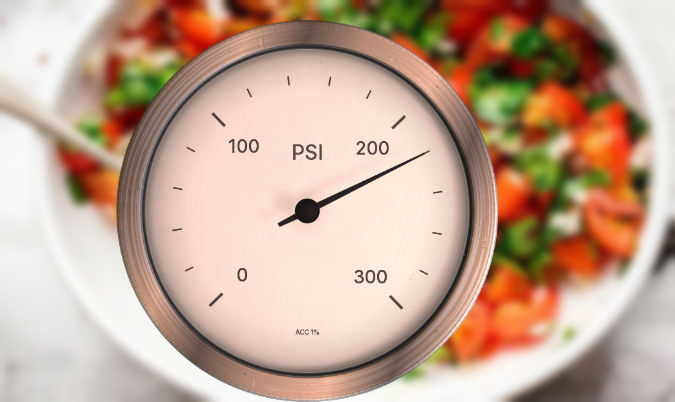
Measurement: 220 psi
